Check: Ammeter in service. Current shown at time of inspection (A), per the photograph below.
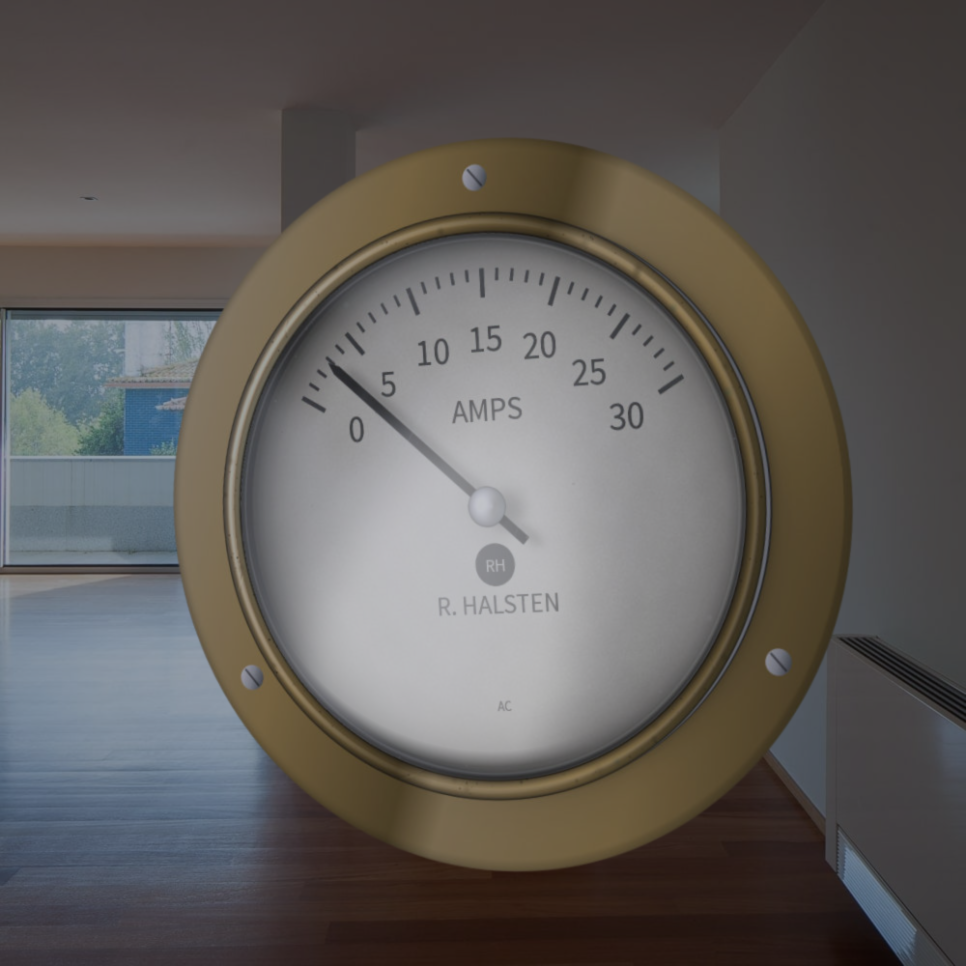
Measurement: 3 A
